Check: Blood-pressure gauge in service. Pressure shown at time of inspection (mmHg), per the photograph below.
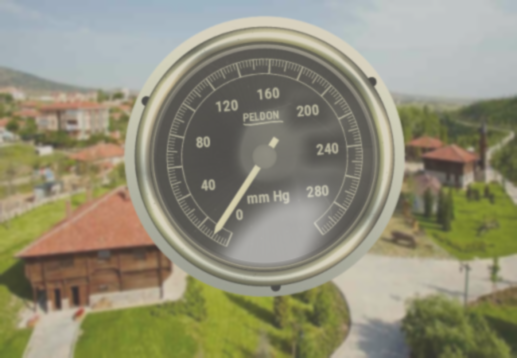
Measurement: 10 mmHg
